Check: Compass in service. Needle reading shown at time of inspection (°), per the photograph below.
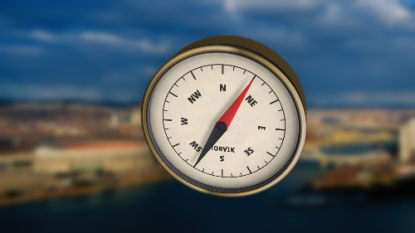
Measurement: 30 °
